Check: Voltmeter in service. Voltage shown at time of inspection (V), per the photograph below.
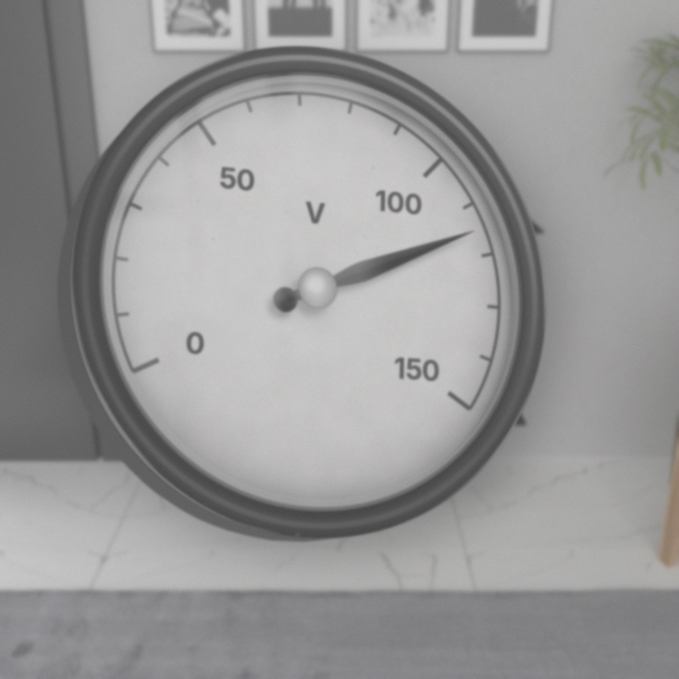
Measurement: 115 V
